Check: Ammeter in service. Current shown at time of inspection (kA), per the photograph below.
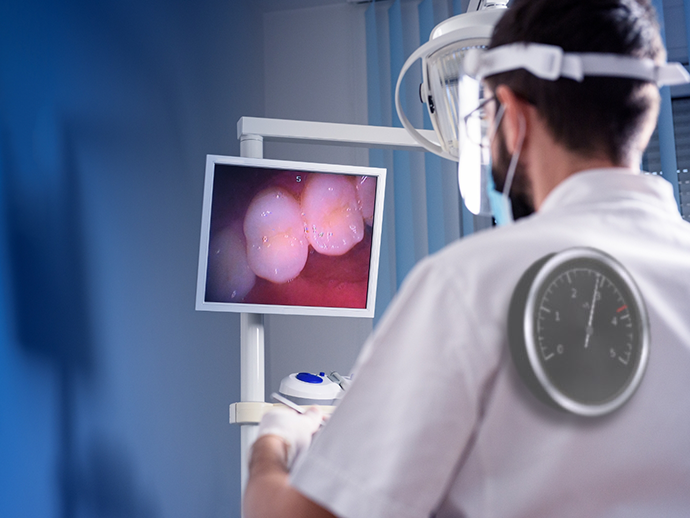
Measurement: 2.8 kA
